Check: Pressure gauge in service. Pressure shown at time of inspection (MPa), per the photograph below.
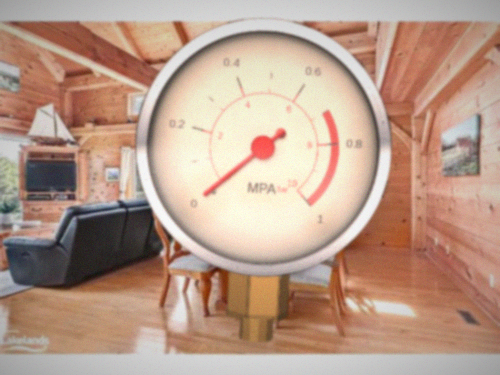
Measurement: 0 MPa
